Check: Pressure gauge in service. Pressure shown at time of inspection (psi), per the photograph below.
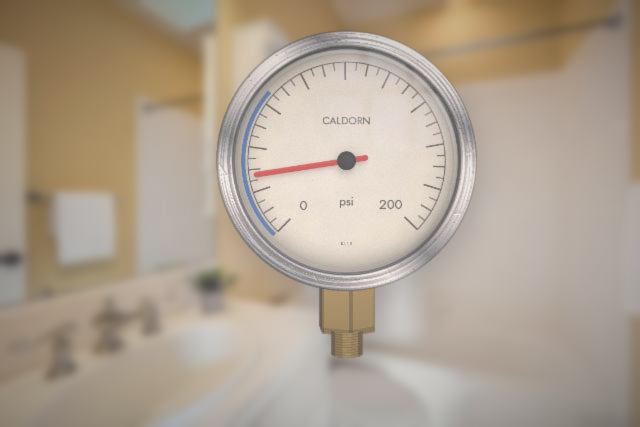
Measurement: 27.5 psi
